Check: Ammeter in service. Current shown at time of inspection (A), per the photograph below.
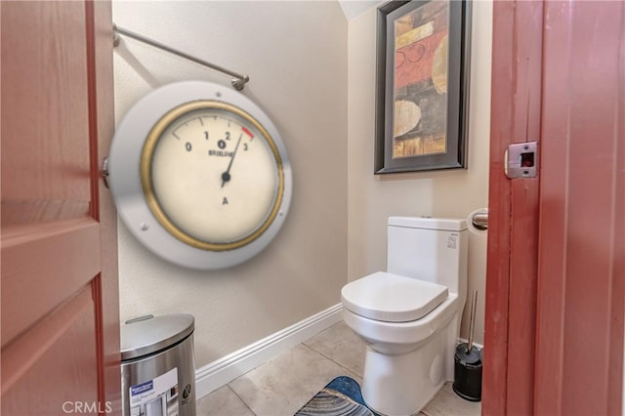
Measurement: 2.5 A
